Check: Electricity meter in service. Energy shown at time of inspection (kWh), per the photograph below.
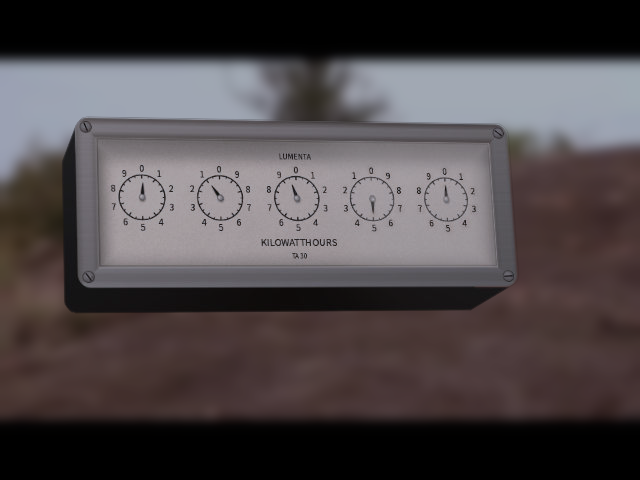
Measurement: 950 kWh
